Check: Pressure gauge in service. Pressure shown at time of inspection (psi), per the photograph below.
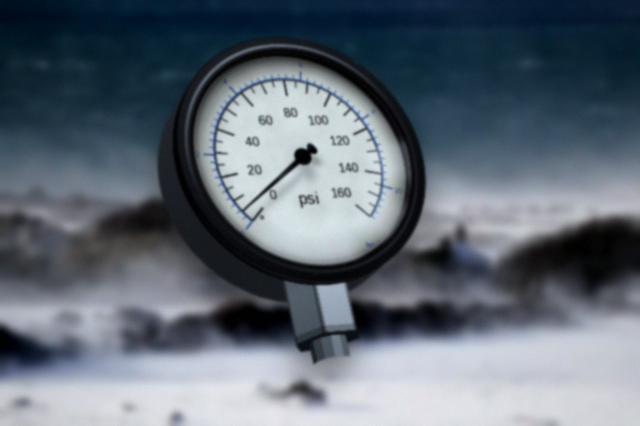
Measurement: 5 psi
